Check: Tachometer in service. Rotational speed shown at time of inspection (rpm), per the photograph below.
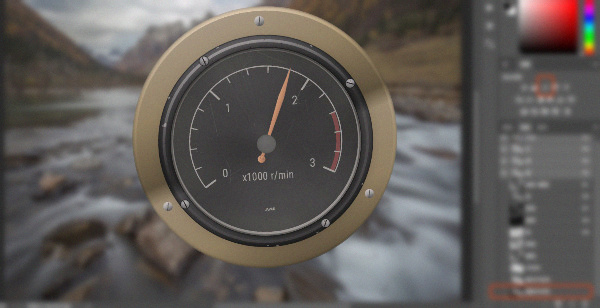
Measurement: 1800 rpm
